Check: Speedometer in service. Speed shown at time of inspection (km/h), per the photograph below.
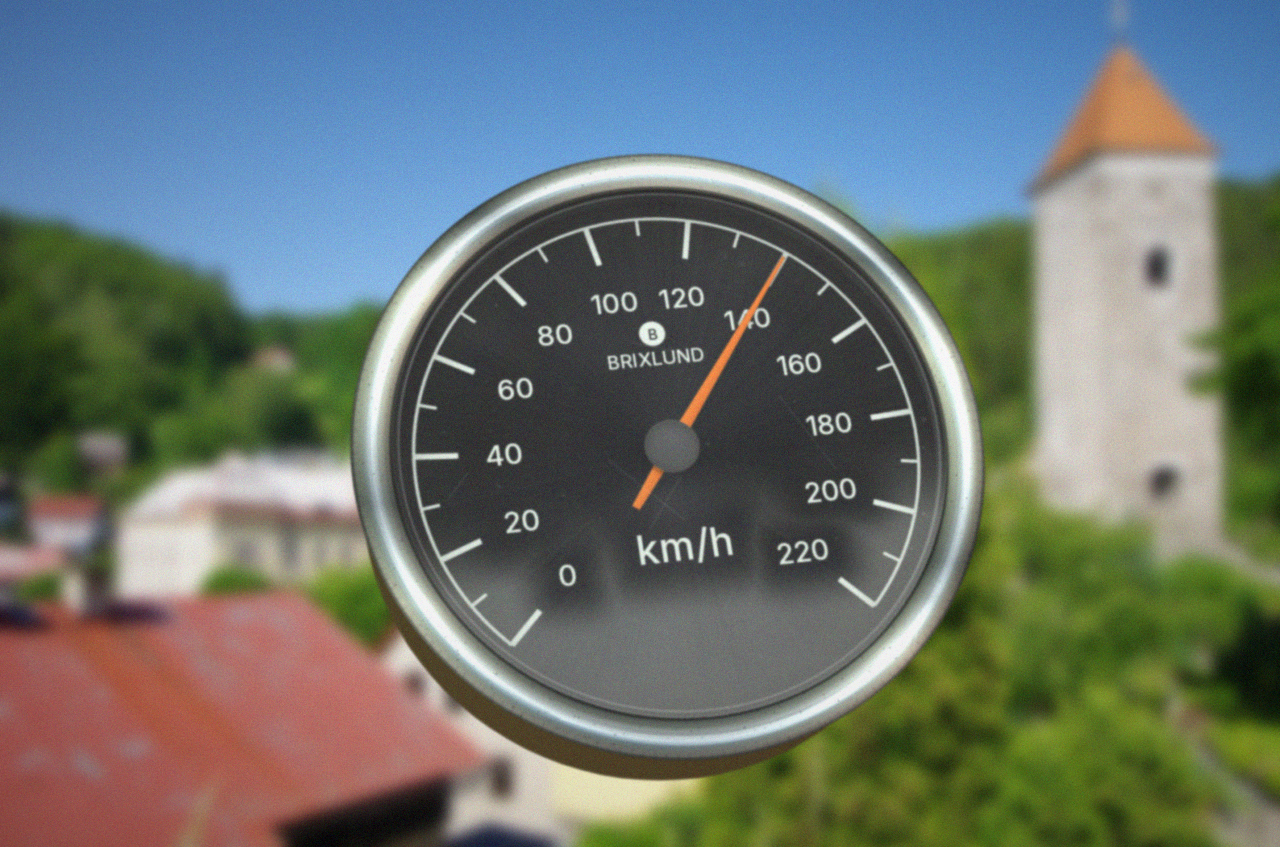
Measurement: 140 km/h
